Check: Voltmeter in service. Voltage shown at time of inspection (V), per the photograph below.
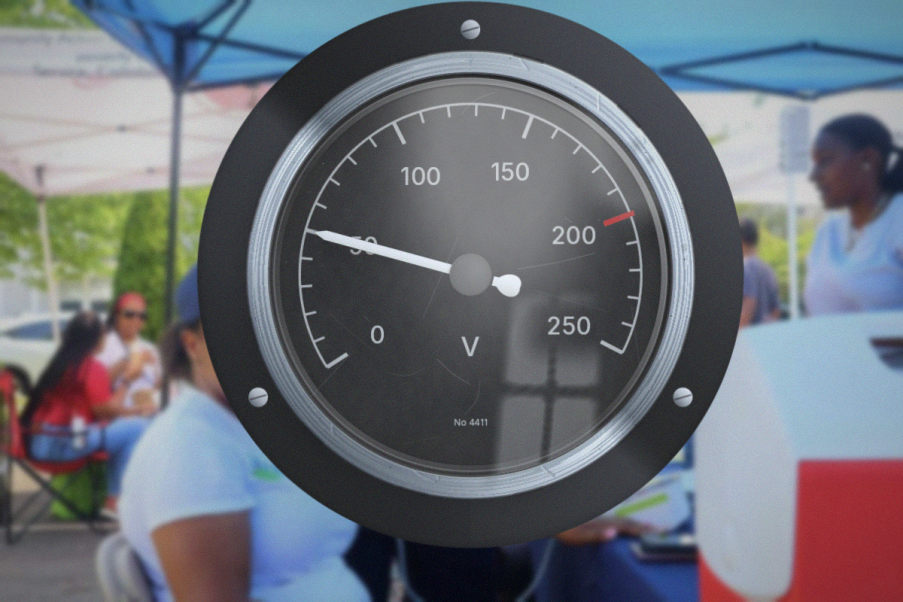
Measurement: 50 V
